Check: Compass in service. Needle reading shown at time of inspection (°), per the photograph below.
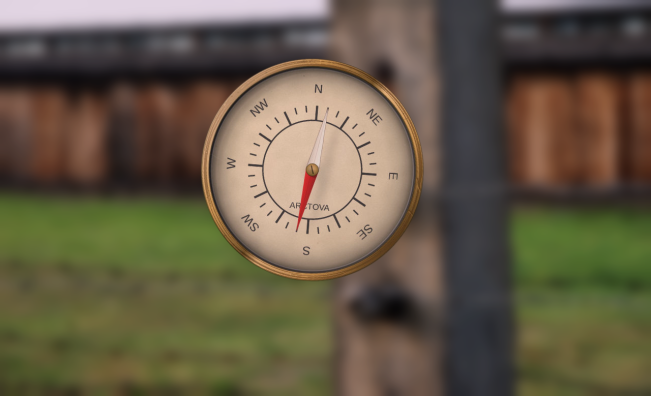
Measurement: 190 °
